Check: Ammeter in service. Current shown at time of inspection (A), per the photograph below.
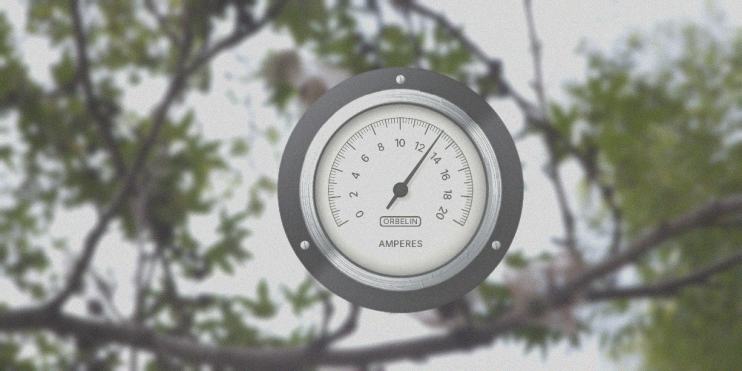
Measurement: 13 A
